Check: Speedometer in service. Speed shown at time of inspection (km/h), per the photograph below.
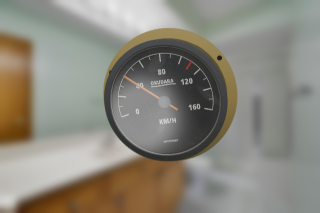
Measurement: 40 km/h
